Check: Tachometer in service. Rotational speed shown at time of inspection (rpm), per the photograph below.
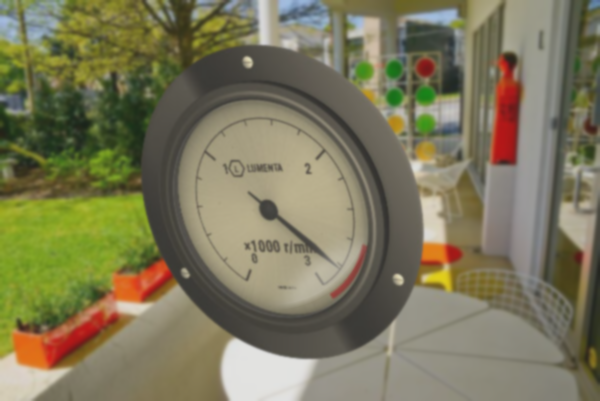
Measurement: 2800 rpm
